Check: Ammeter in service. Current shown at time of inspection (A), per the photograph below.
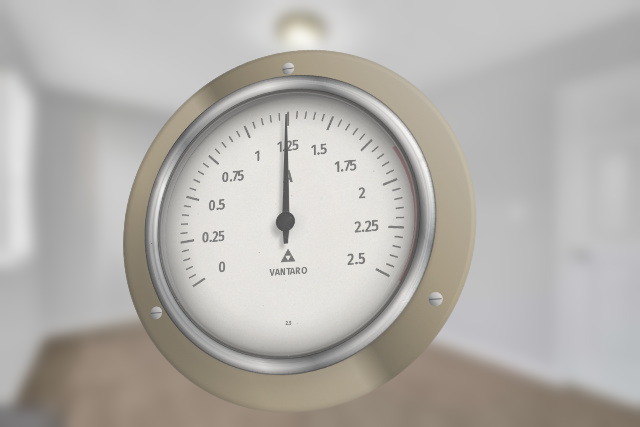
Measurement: 1.25 A
